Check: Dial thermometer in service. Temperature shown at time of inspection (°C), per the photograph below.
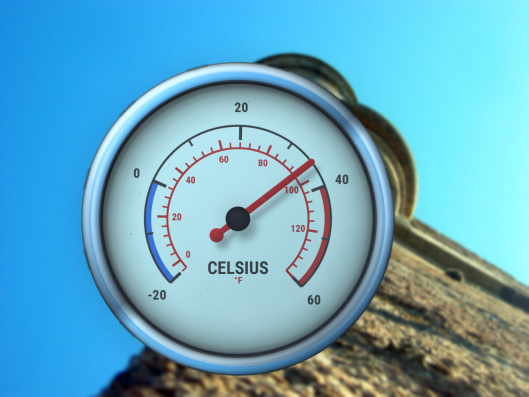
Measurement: 35 °C
